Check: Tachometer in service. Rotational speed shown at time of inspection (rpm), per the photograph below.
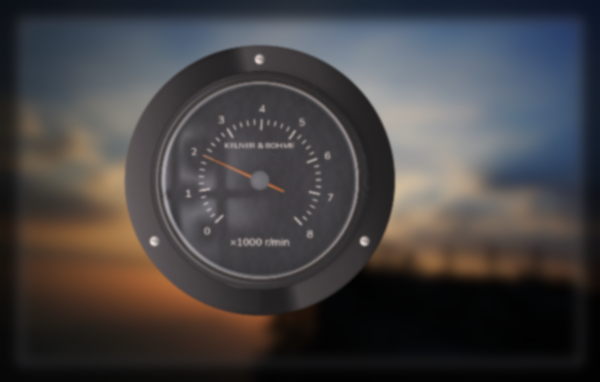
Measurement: 2000 rpm
